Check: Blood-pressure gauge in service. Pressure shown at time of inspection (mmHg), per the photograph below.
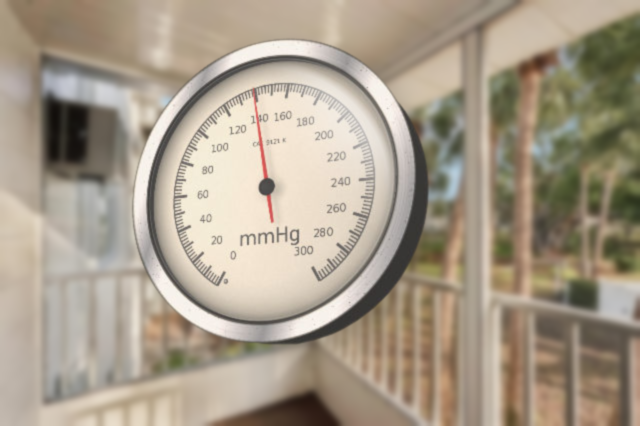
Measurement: 140 mmHg
